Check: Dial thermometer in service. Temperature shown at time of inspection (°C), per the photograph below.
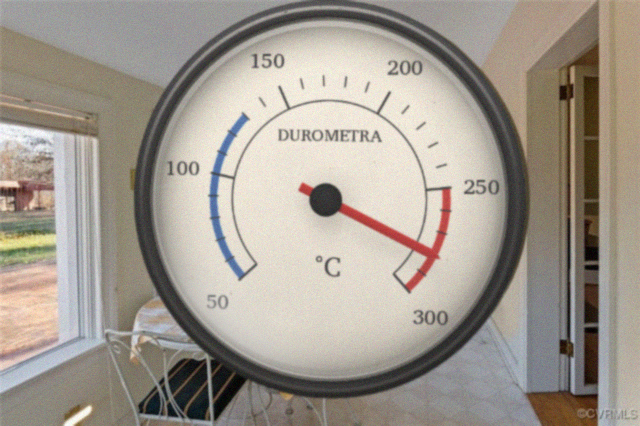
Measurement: 280 °C
